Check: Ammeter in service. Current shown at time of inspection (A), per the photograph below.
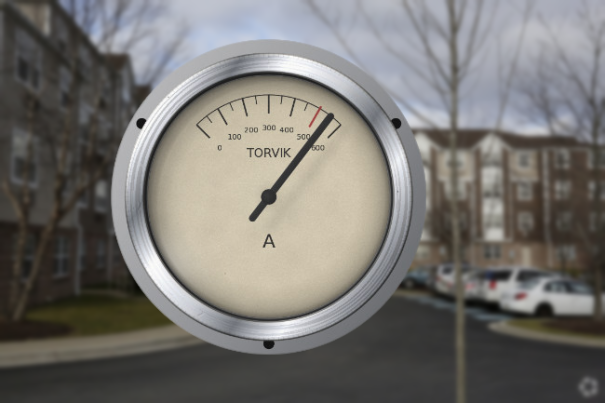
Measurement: 550 A
